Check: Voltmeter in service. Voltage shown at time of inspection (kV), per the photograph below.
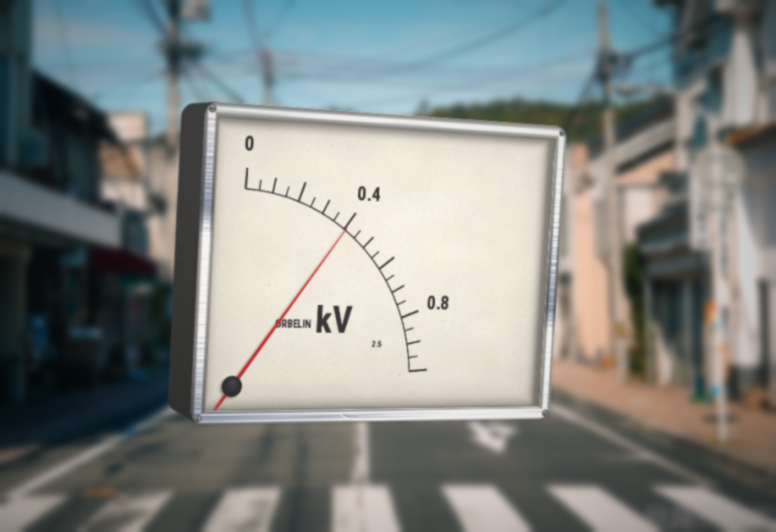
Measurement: 0.4 kV
